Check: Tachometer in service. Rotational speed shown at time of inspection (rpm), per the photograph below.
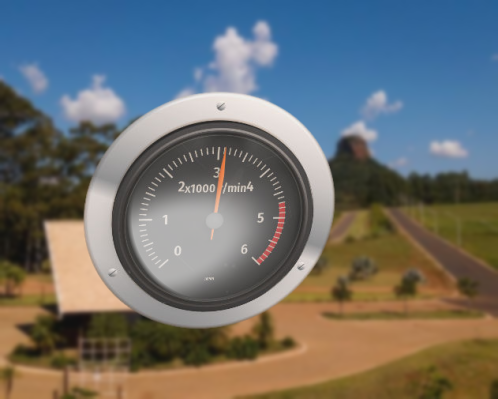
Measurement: 3100 rpm
